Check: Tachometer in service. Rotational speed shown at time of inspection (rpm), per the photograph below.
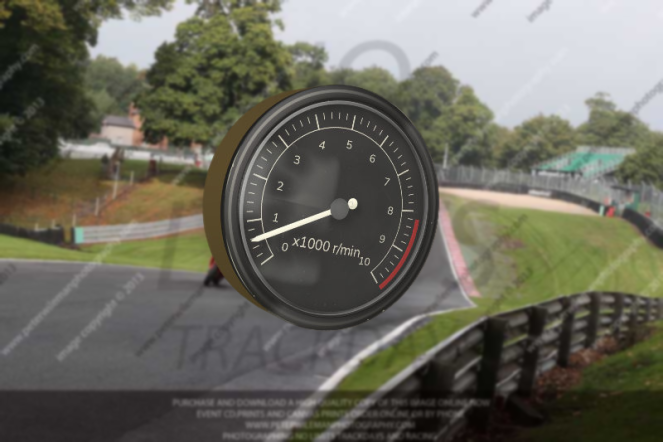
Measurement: 600 rpm
